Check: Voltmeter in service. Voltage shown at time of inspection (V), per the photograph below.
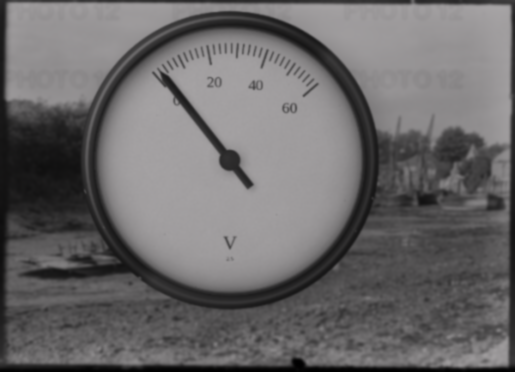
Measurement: 2 V
